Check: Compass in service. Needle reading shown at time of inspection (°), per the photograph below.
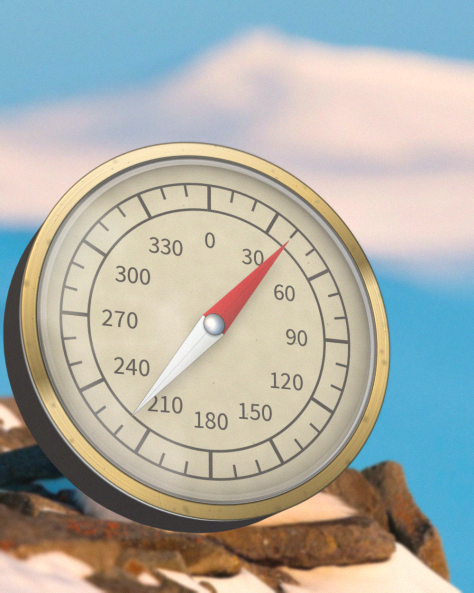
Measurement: 40 °
